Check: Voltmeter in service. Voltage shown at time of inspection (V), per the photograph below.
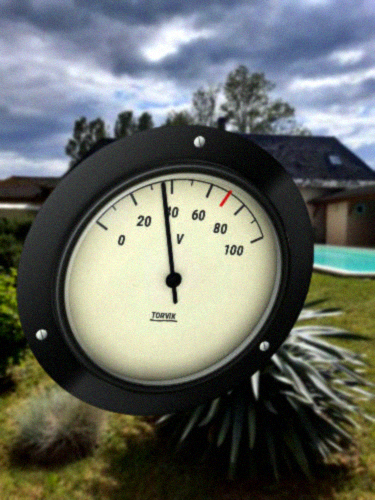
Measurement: 35 V
